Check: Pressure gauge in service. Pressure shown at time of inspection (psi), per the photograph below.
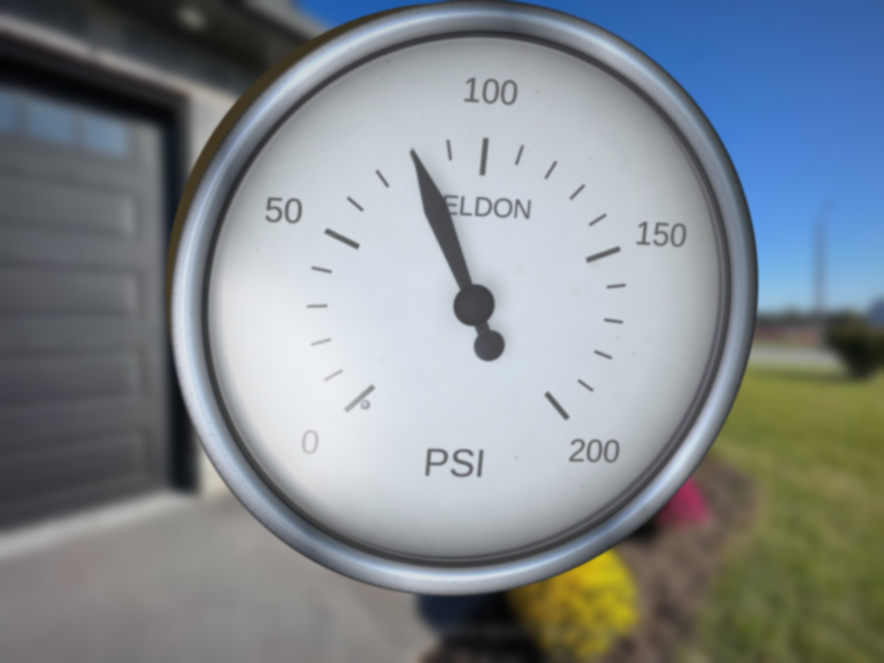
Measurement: 80 psi
